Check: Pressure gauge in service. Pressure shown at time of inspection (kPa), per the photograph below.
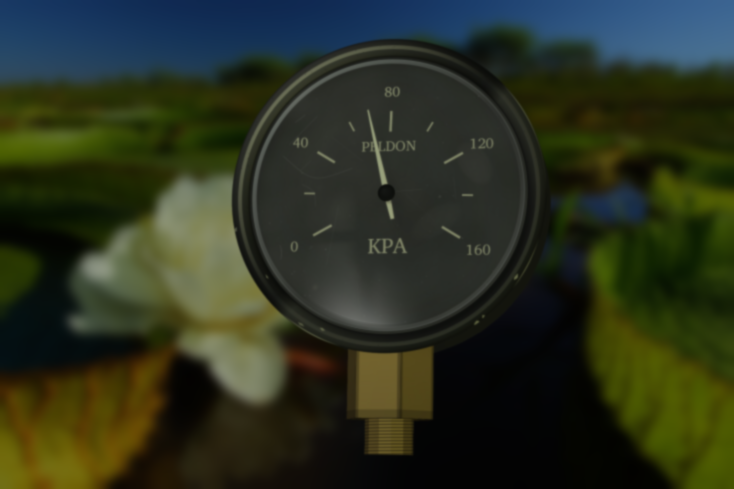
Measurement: 70 kPa
